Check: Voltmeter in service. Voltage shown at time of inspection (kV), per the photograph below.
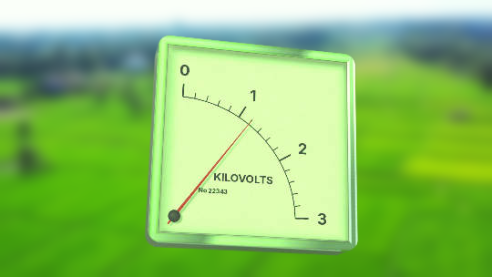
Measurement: 1.2 kV
